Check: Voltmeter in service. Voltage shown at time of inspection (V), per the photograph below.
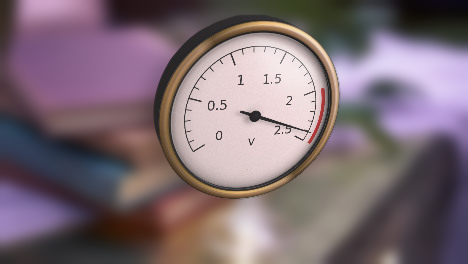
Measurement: 2.4 V
